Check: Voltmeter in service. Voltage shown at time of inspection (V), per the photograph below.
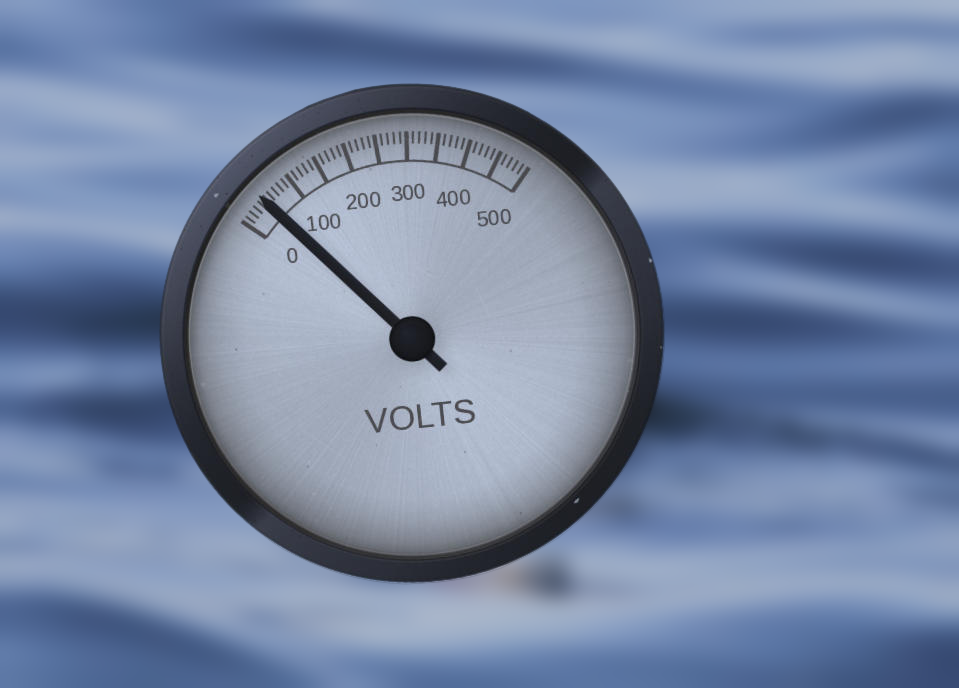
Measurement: 50 V
